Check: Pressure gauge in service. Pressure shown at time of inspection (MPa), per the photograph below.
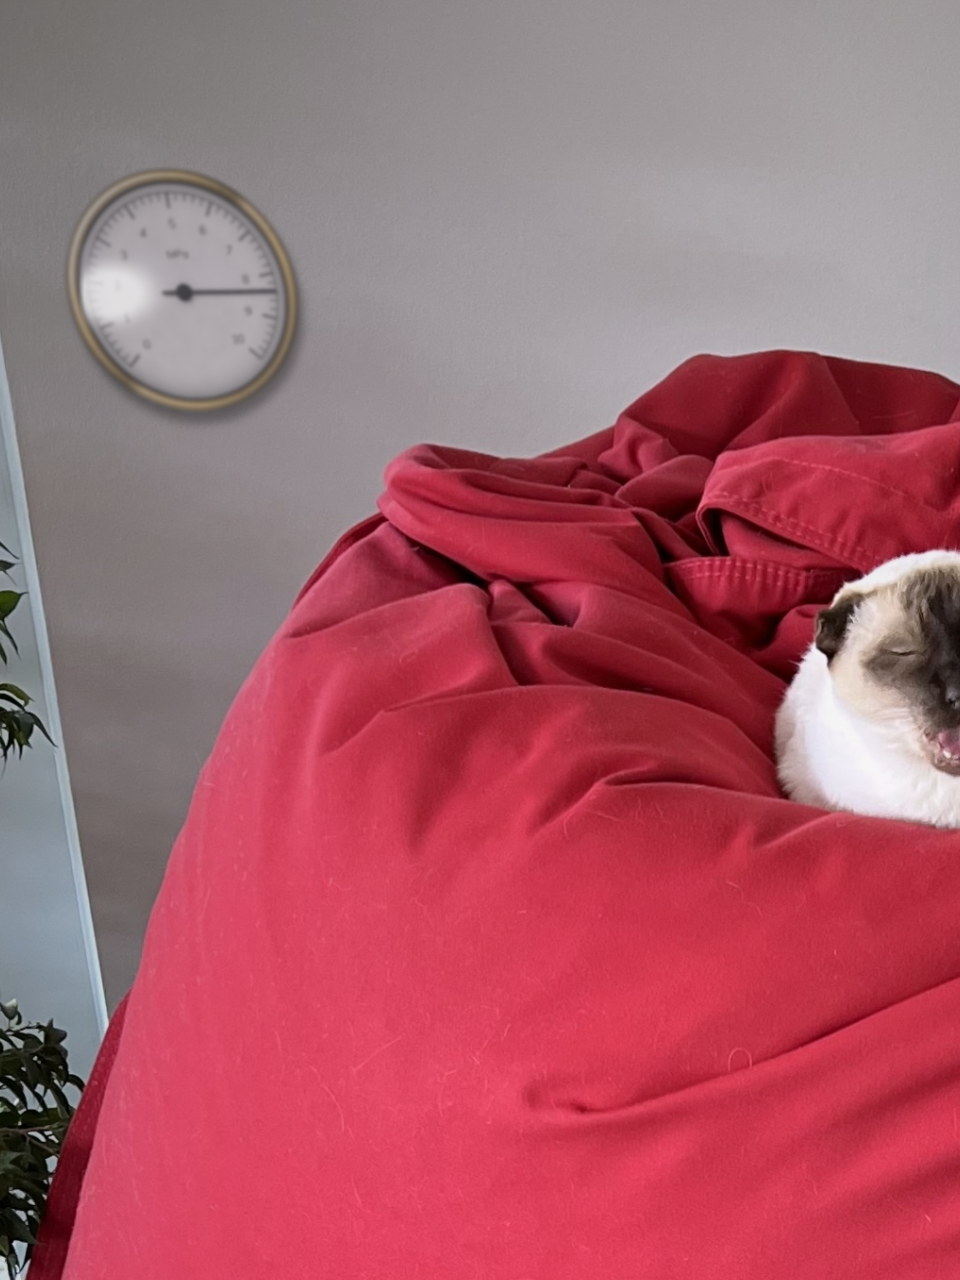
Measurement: 8.4 MPa
